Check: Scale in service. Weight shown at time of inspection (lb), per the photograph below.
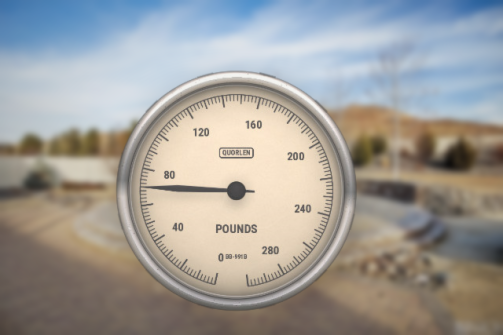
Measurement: 70 lb
